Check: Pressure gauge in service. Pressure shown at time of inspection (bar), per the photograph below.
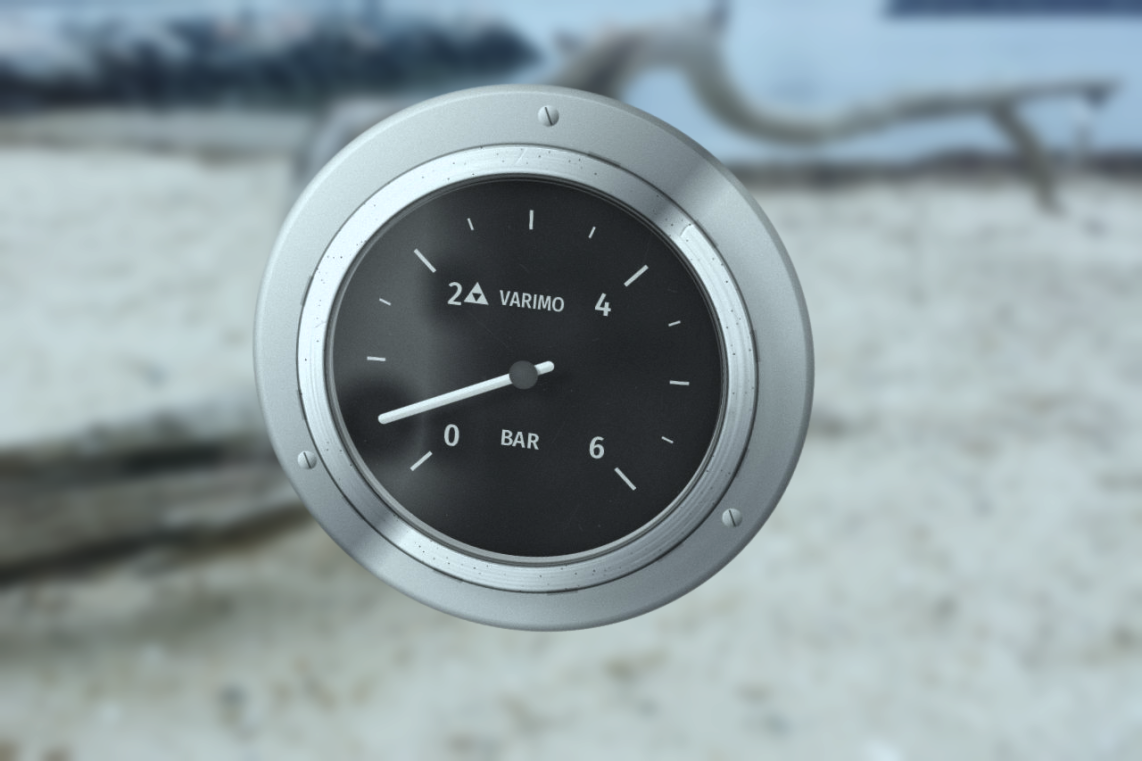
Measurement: 0.5 bar
